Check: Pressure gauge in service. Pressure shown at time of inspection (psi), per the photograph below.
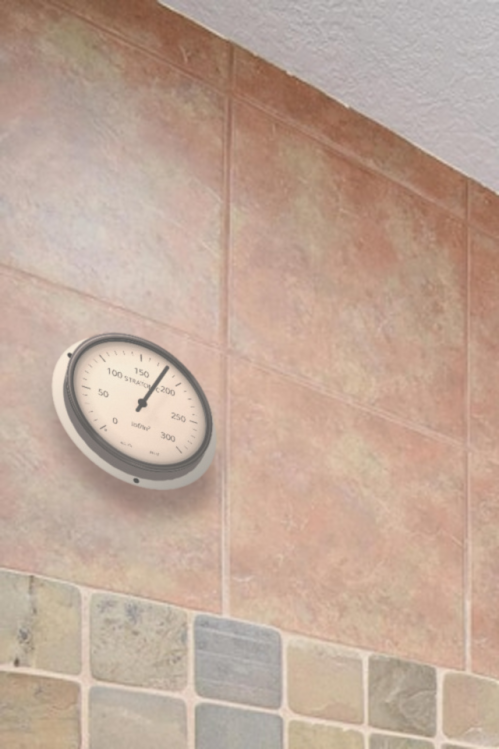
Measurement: 180 psi
